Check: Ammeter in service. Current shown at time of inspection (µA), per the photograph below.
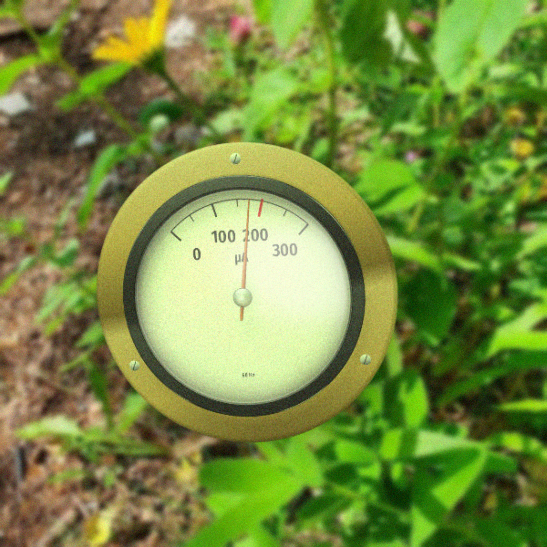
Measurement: 175 µA
